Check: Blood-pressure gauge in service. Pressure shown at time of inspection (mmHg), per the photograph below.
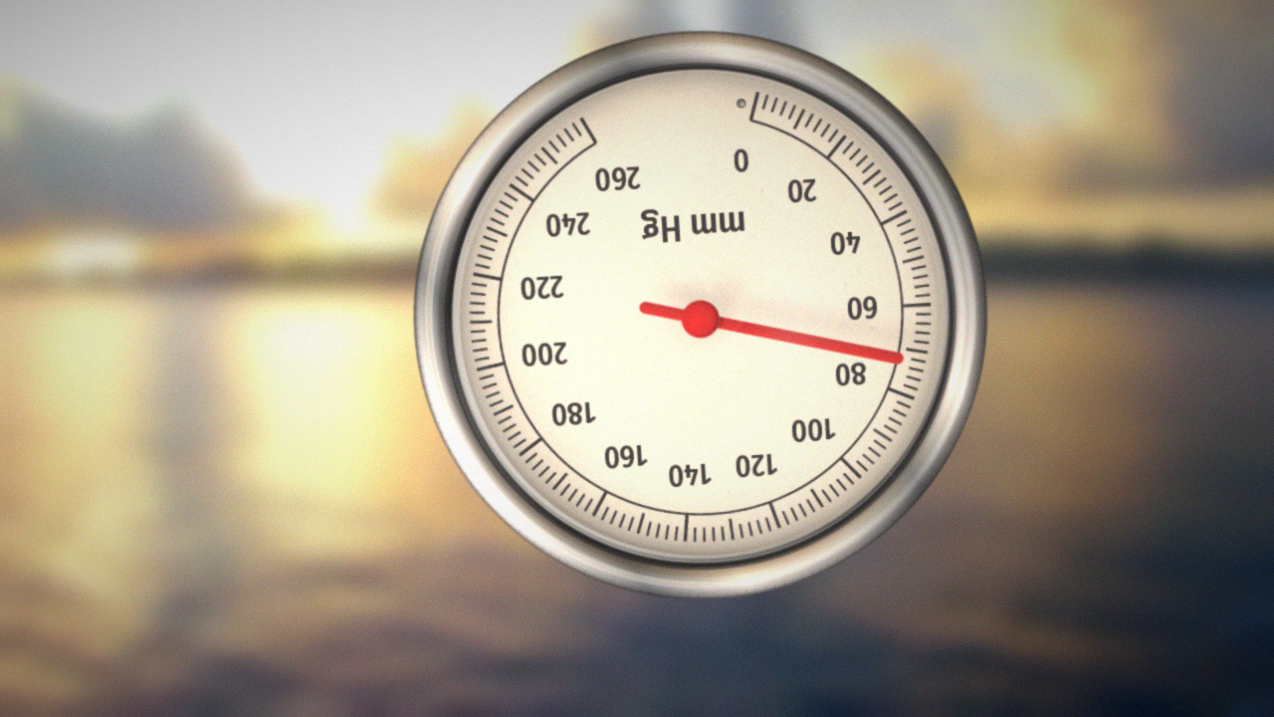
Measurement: 72 mmHg
